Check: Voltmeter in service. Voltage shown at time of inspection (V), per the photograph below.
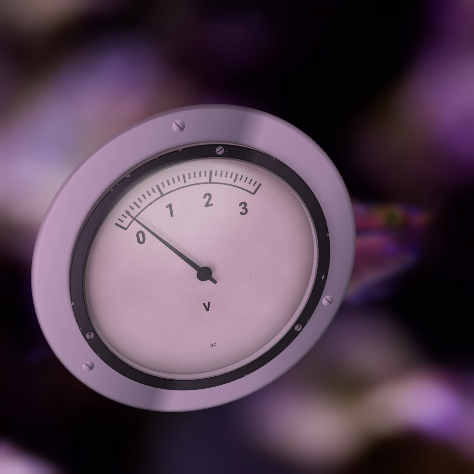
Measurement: 0.3 V
